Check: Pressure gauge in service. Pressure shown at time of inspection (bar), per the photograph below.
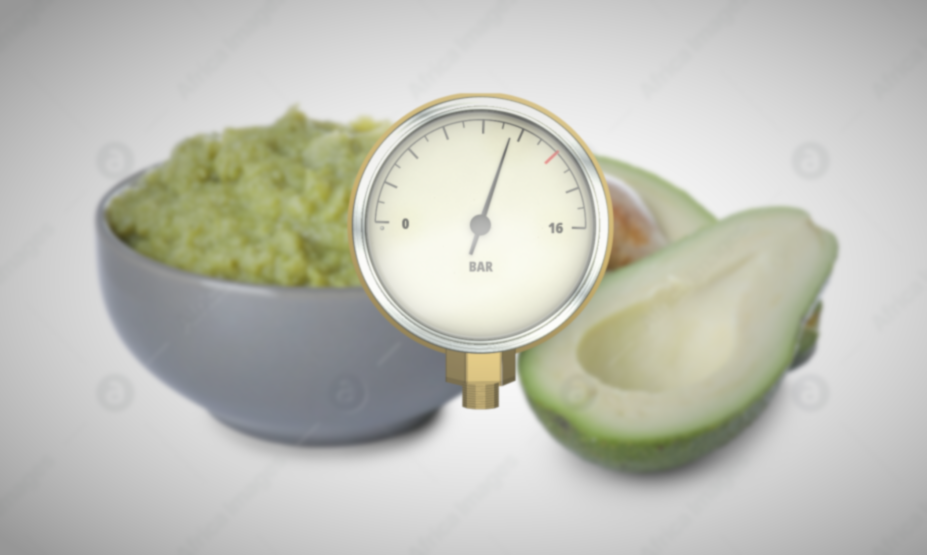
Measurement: 9.5 bar
